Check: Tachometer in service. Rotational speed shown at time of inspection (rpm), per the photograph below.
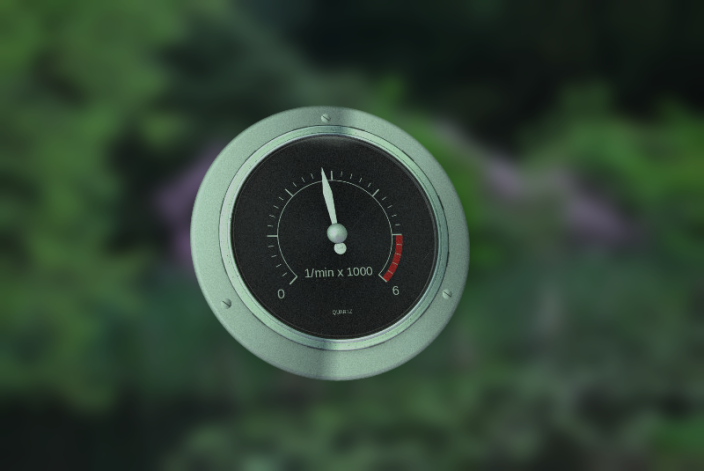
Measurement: 2800 rpm
